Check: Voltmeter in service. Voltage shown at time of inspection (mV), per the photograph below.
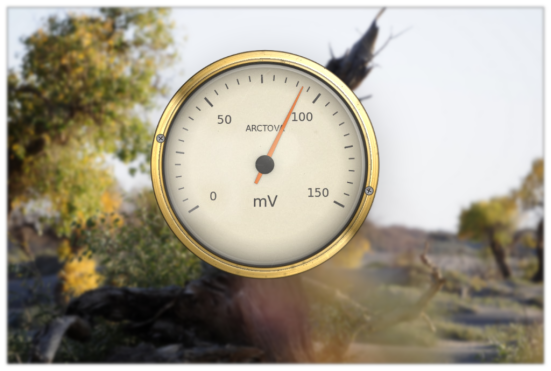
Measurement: 92.5 mV
